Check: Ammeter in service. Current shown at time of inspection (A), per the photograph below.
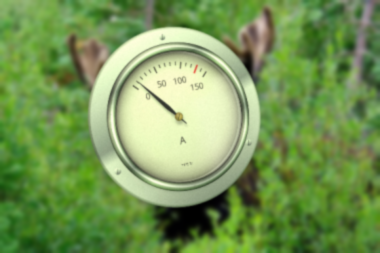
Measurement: 10 A
